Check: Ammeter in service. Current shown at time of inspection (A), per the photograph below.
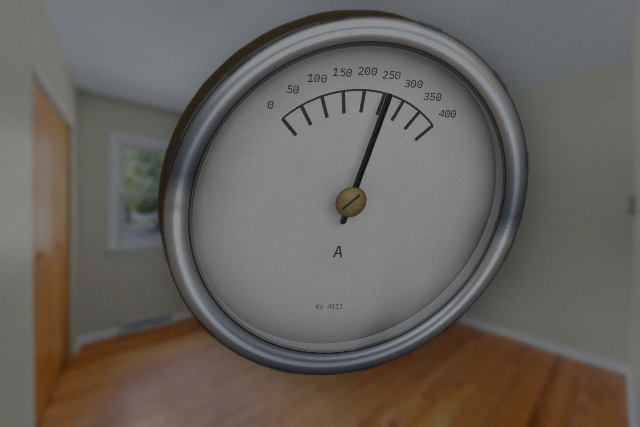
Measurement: 250 A
